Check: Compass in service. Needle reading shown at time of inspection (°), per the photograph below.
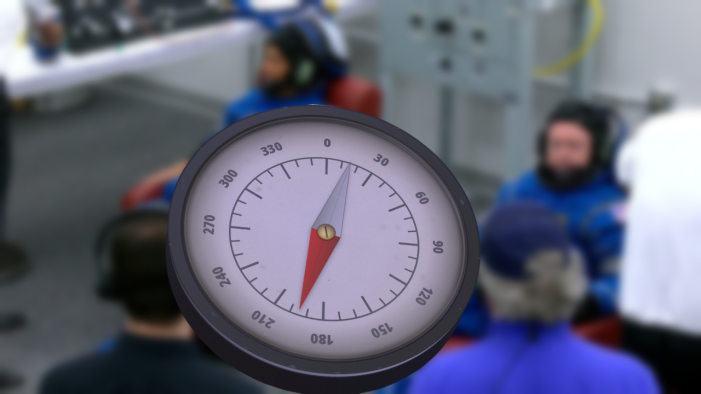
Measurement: 195 °
